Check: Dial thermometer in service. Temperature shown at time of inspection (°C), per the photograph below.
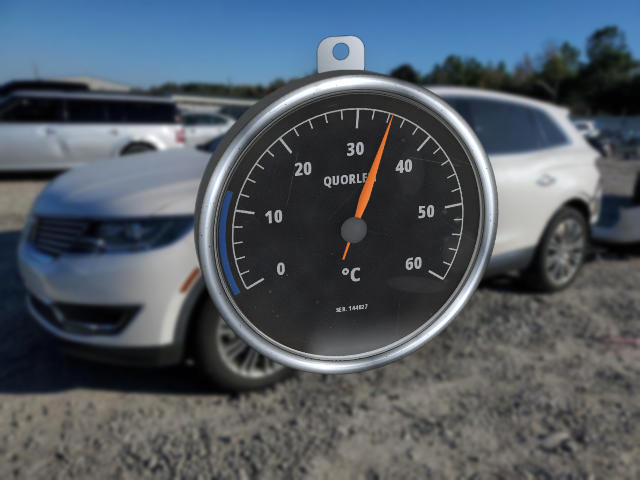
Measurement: 34 °C
